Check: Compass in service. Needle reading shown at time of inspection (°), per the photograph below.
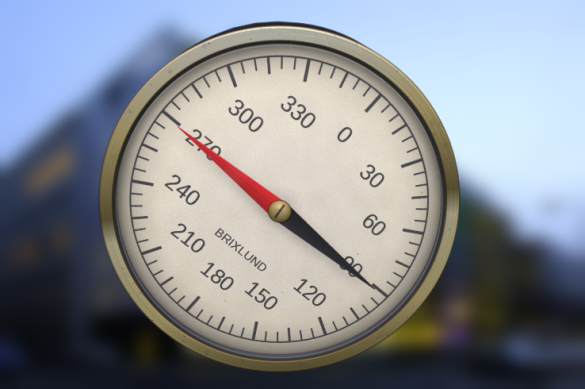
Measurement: 270 °
